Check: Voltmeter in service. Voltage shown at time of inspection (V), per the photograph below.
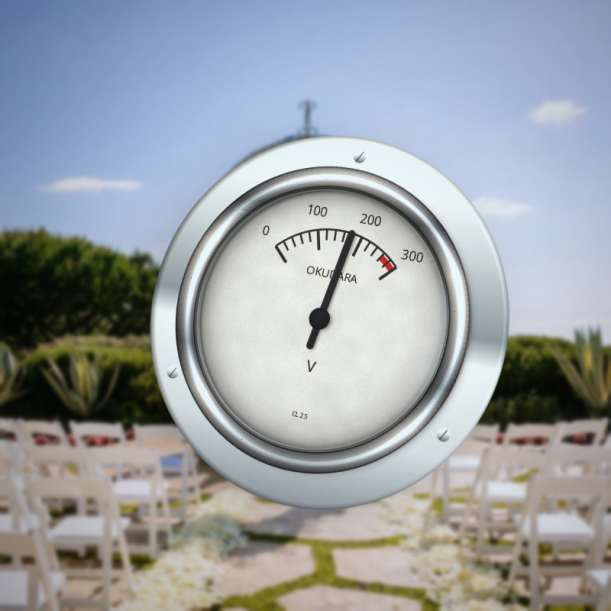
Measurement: 180 V
